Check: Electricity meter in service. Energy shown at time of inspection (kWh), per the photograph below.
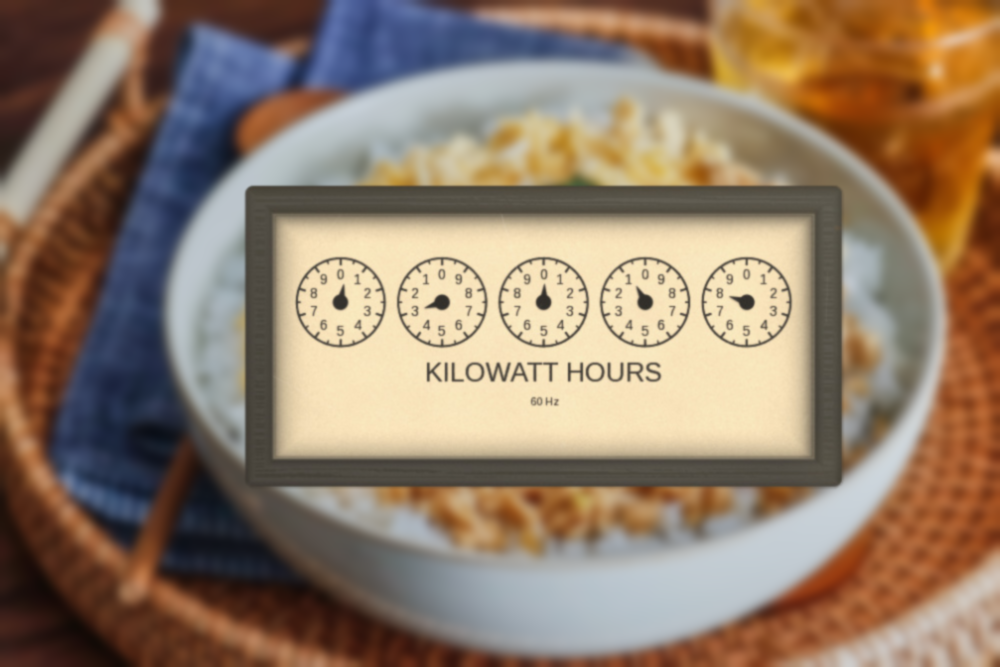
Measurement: 3008 kWh
